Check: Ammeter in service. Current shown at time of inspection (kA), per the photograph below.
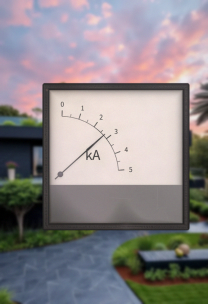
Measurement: 2.75 kA
